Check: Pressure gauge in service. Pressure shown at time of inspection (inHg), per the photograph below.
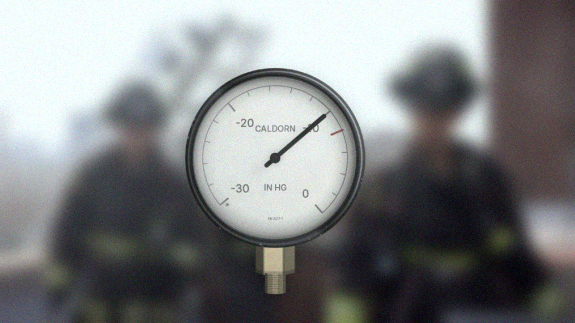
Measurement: -10 inHg
